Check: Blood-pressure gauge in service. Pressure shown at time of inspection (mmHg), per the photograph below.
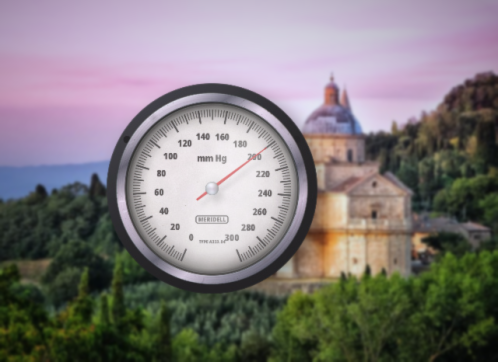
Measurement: 200 mmHg
